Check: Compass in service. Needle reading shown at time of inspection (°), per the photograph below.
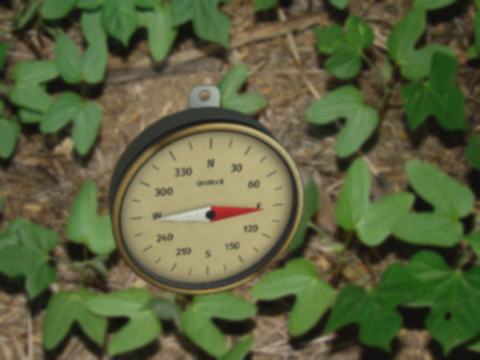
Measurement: 90 °
